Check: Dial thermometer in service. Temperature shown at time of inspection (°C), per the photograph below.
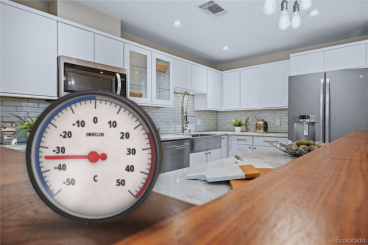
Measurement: -34 °C
